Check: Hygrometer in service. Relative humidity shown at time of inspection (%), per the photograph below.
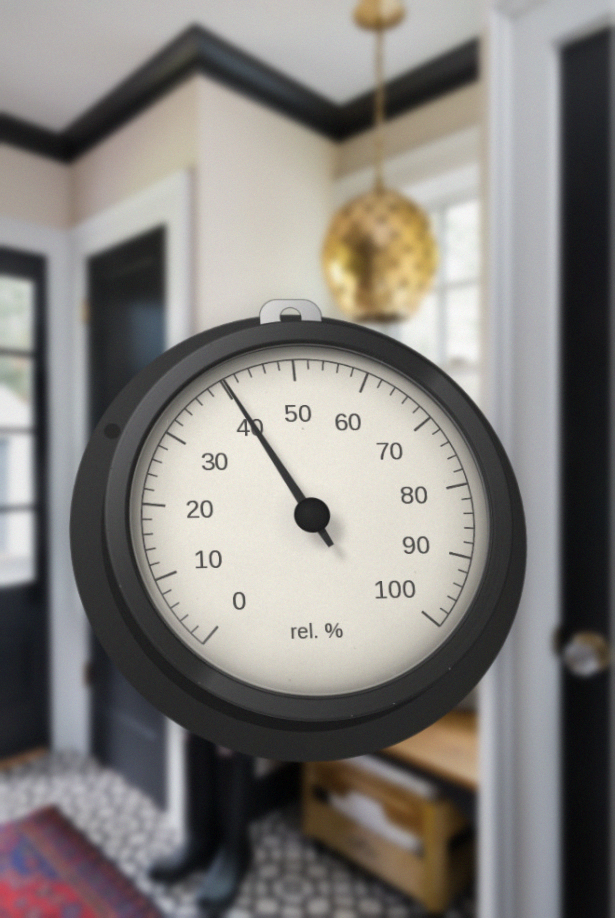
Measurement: 40 %
